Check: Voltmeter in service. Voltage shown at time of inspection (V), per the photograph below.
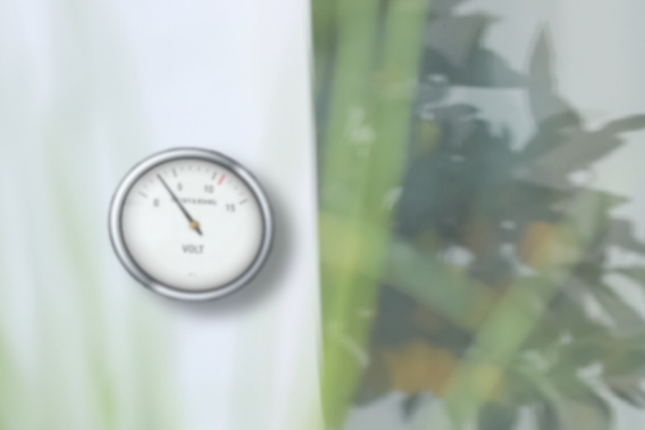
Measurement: 3 V
